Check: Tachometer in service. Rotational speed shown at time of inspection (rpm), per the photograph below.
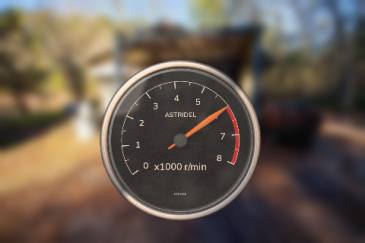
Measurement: 6000 rpm
